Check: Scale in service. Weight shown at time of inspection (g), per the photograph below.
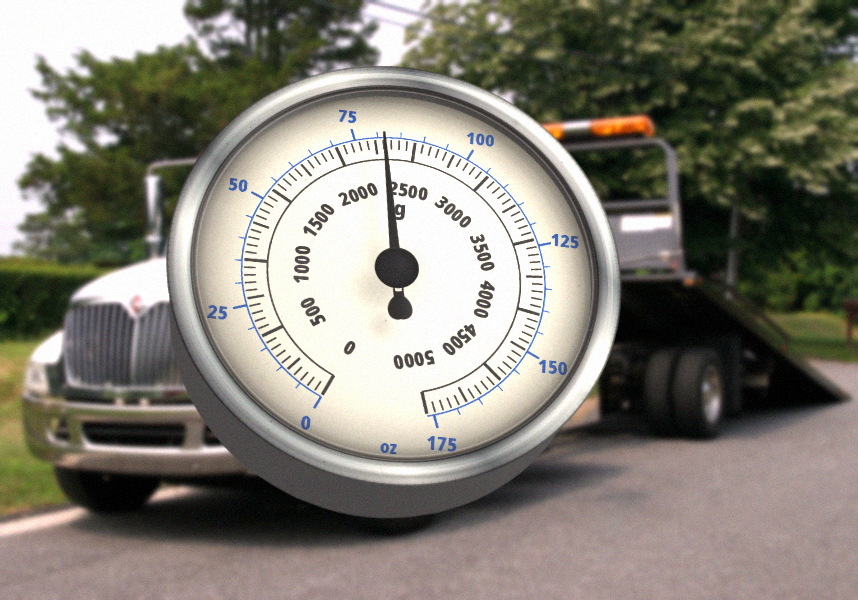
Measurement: 2300 g
